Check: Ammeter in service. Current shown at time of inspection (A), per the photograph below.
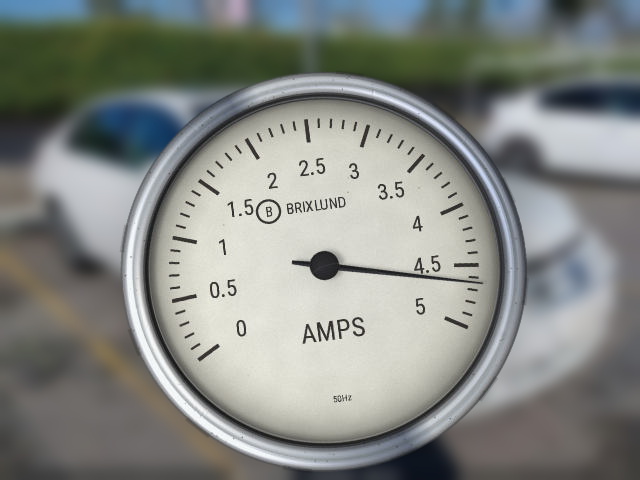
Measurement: 4.65 A
